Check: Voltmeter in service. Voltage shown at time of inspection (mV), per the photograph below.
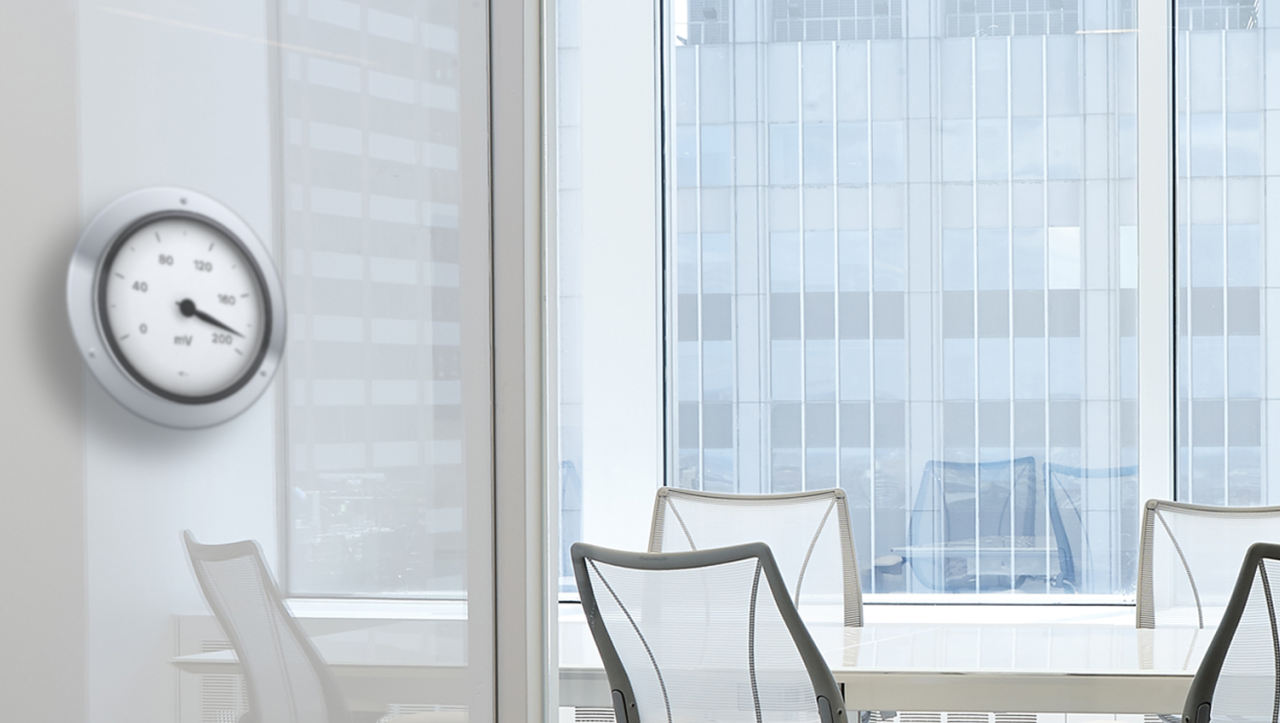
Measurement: 190 mV
